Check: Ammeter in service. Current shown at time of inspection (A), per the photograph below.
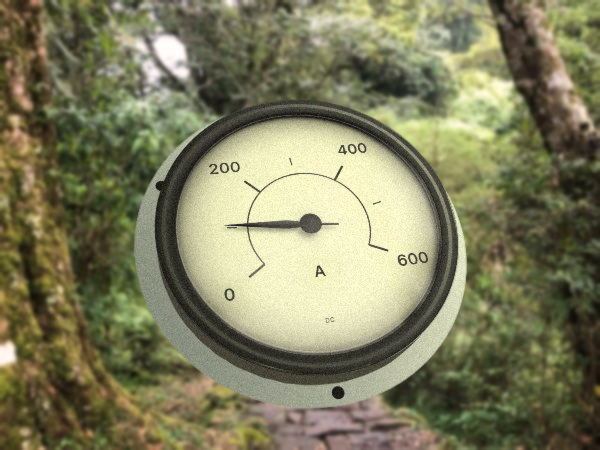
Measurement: 100 A
